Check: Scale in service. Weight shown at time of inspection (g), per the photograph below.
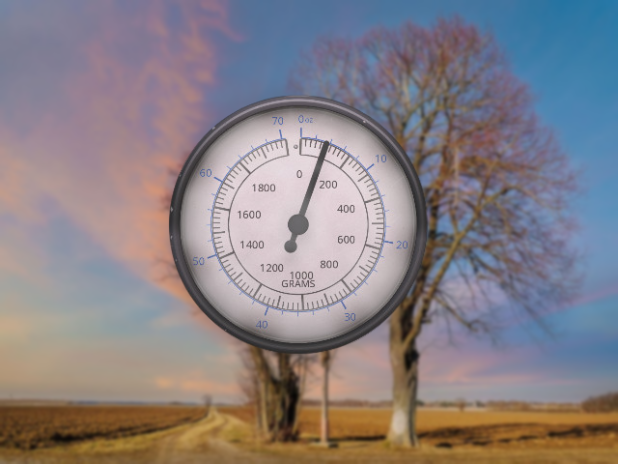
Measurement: 100 g
